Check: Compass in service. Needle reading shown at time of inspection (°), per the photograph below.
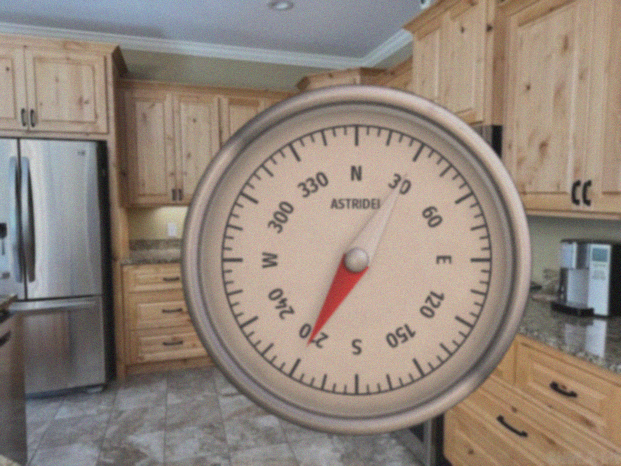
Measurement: 210 °
